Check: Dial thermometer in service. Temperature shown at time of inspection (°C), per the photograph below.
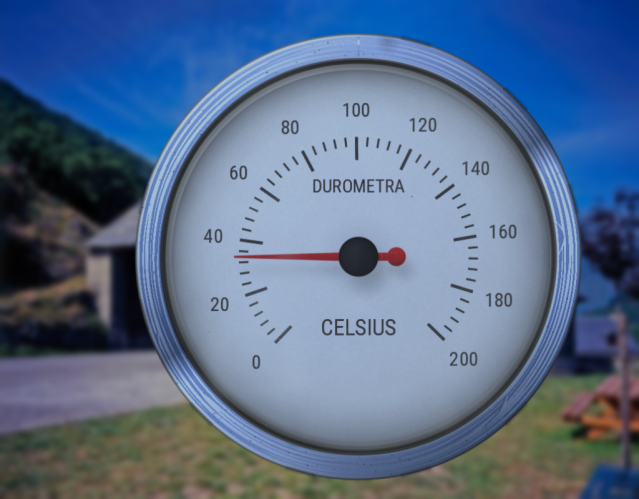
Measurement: 34 °C
